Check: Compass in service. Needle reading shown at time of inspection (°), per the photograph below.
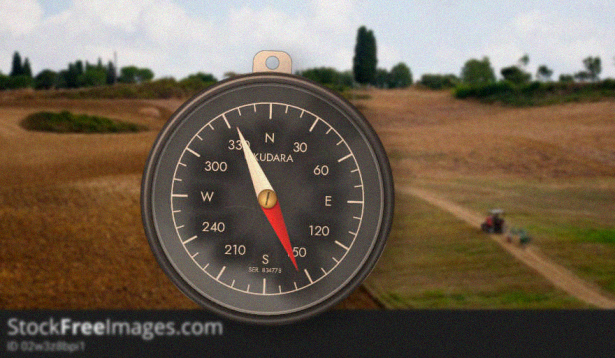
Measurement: 155 °
